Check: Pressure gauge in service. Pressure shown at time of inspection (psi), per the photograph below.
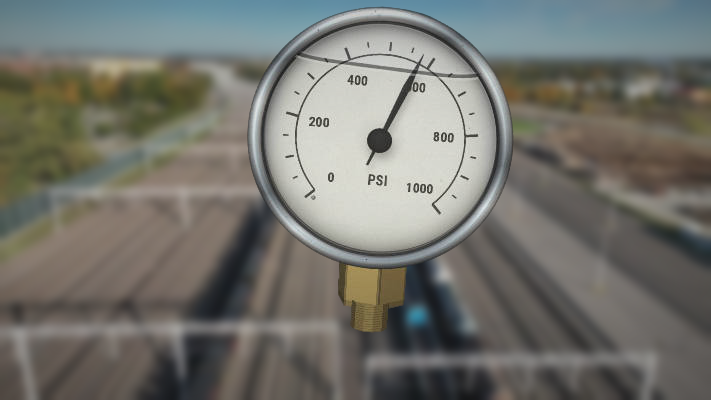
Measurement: 575 psi
